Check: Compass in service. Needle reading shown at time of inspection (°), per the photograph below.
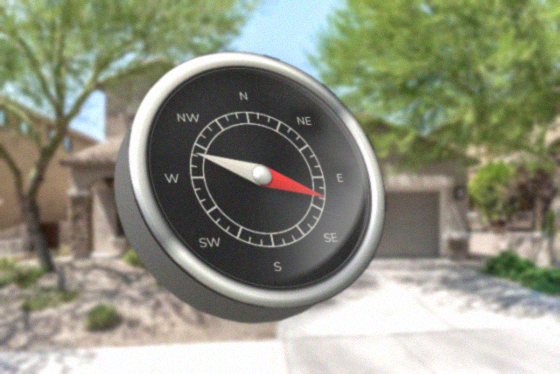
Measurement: 110 °
